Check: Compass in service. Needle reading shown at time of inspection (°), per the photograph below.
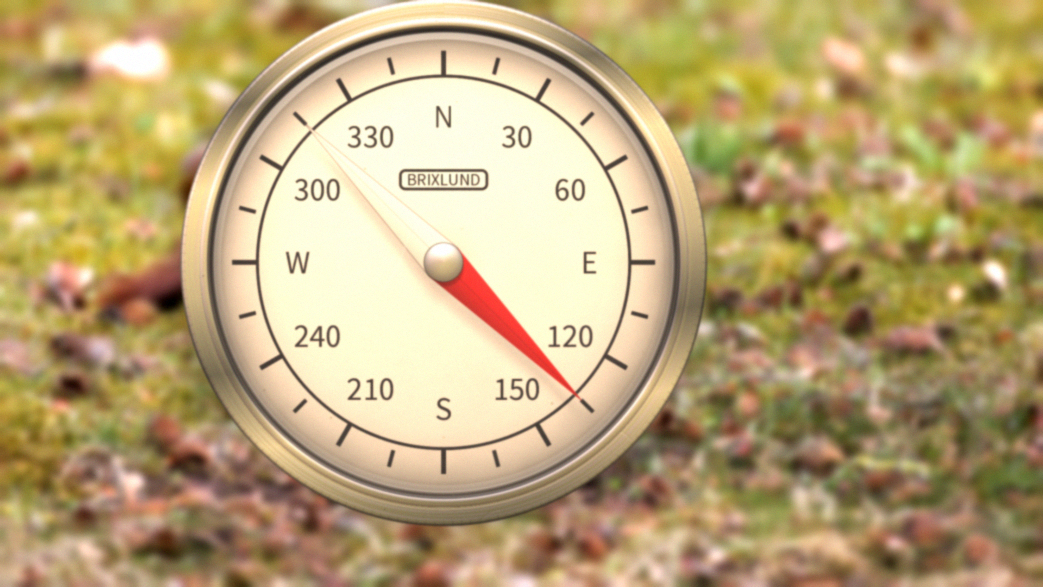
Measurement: 135 °
